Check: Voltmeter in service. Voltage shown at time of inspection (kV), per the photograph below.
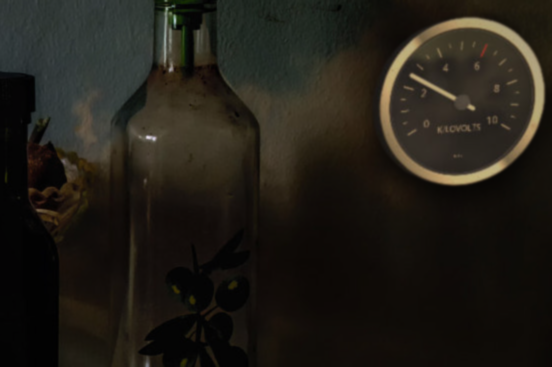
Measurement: 2.5 kV
